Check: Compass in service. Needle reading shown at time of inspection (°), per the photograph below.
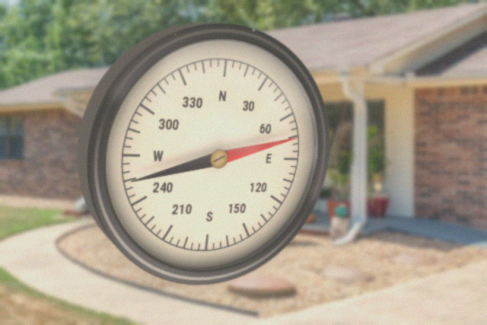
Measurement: 75 °
